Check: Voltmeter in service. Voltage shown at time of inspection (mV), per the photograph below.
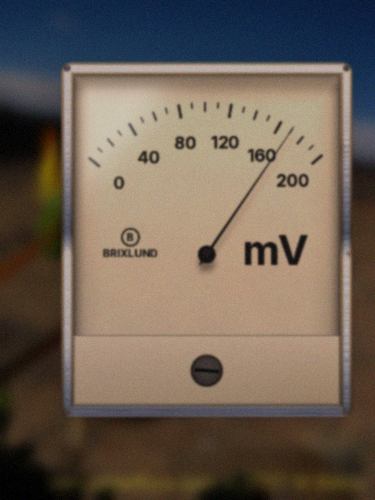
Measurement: 170 mV
